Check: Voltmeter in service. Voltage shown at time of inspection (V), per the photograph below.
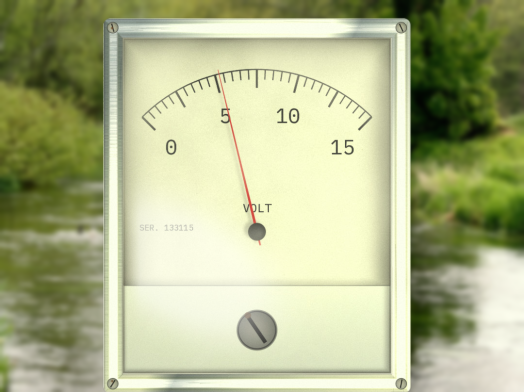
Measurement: 5.25 V
